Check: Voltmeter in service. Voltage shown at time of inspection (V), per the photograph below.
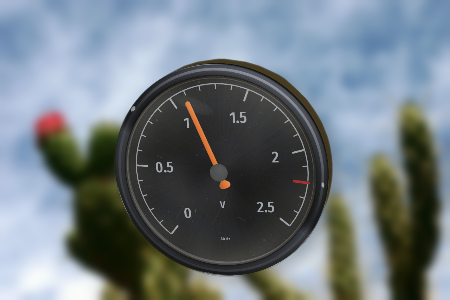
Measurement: 1.1 V
